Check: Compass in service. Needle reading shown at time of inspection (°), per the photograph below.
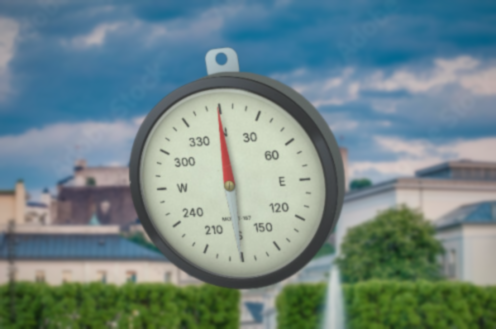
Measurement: 0 °
